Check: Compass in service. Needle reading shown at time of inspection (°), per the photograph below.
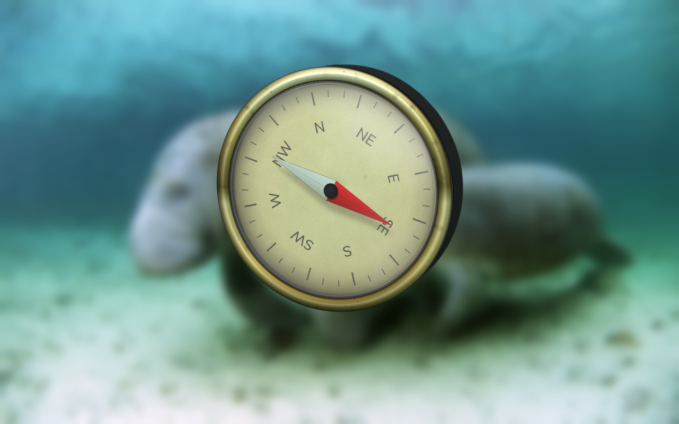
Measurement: 130 °
